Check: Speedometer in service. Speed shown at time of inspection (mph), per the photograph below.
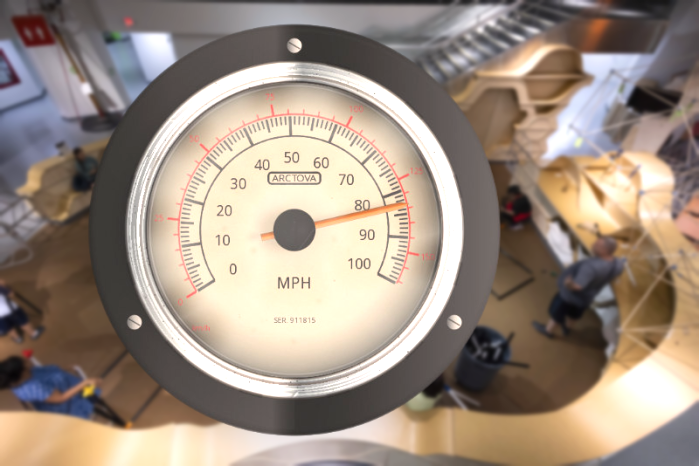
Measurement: 83 mph
